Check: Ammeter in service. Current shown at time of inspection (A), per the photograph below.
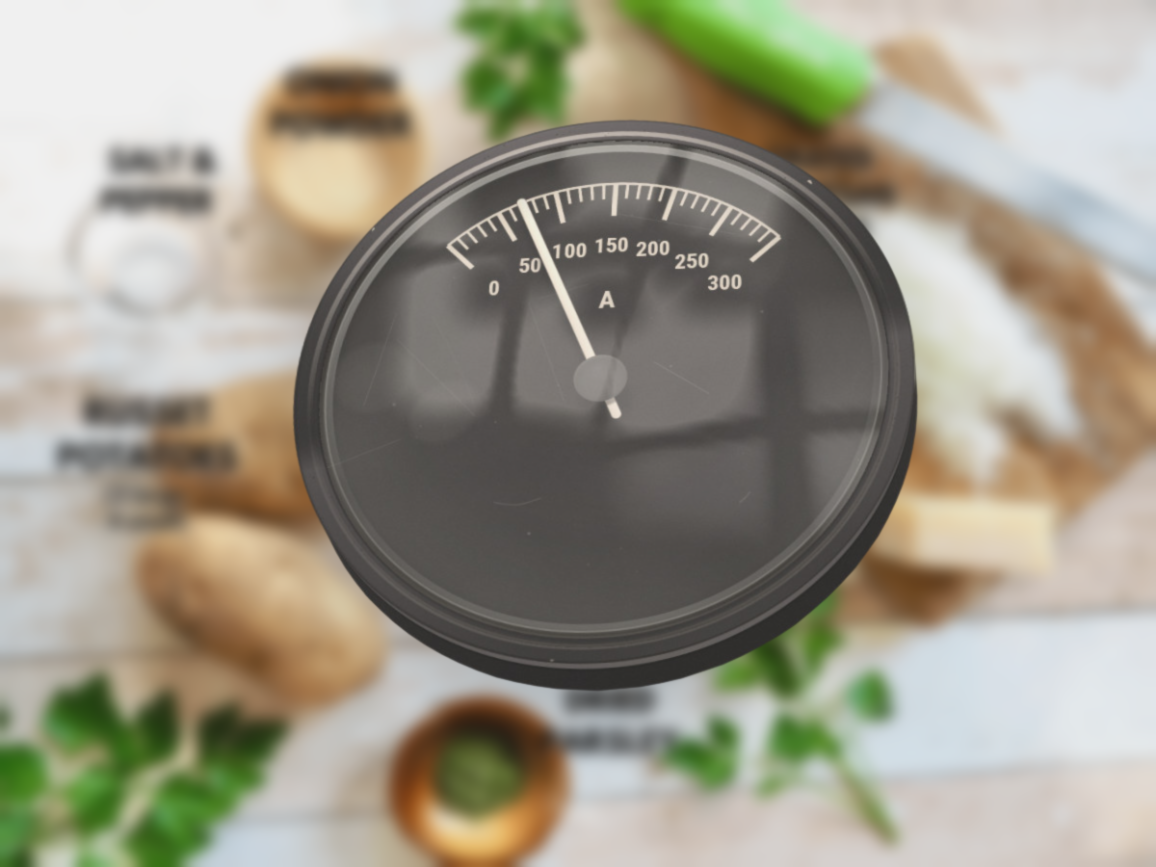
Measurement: 70 A
